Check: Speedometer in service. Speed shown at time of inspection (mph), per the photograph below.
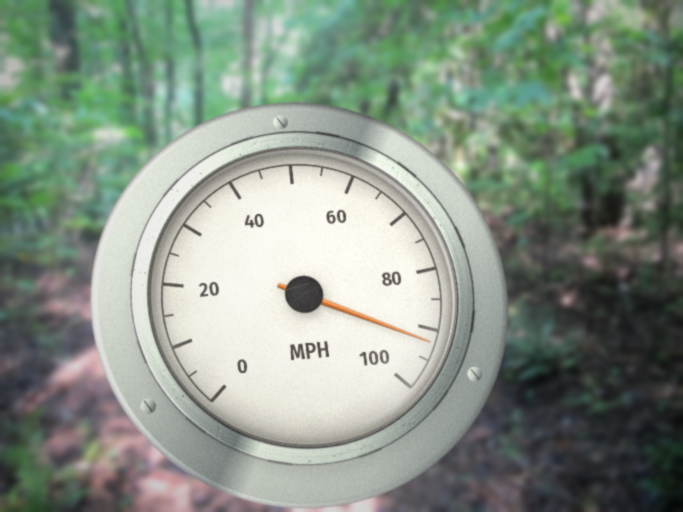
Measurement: 92.5 mph
